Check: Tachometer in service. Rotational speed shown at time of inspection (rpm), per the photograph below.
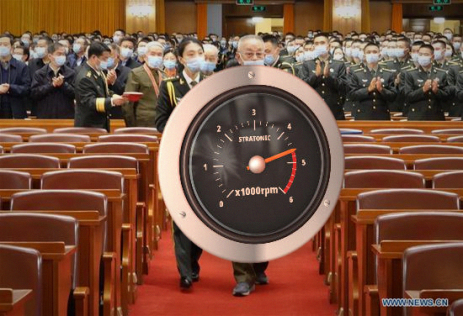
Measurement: 4600 rpm
